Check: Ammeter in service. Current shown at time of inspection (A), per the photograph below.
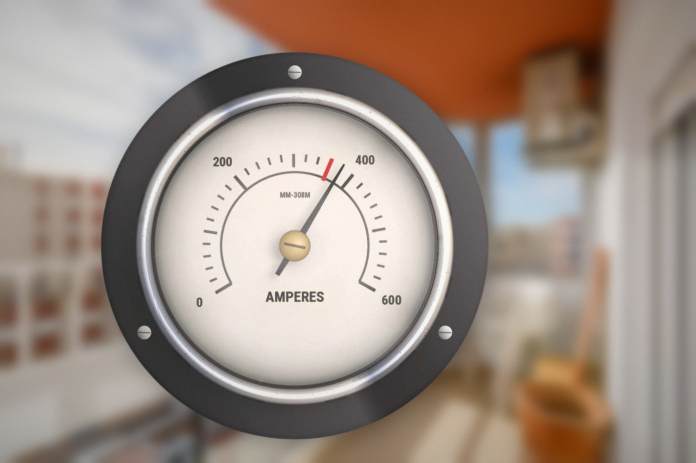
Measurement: 380 A
